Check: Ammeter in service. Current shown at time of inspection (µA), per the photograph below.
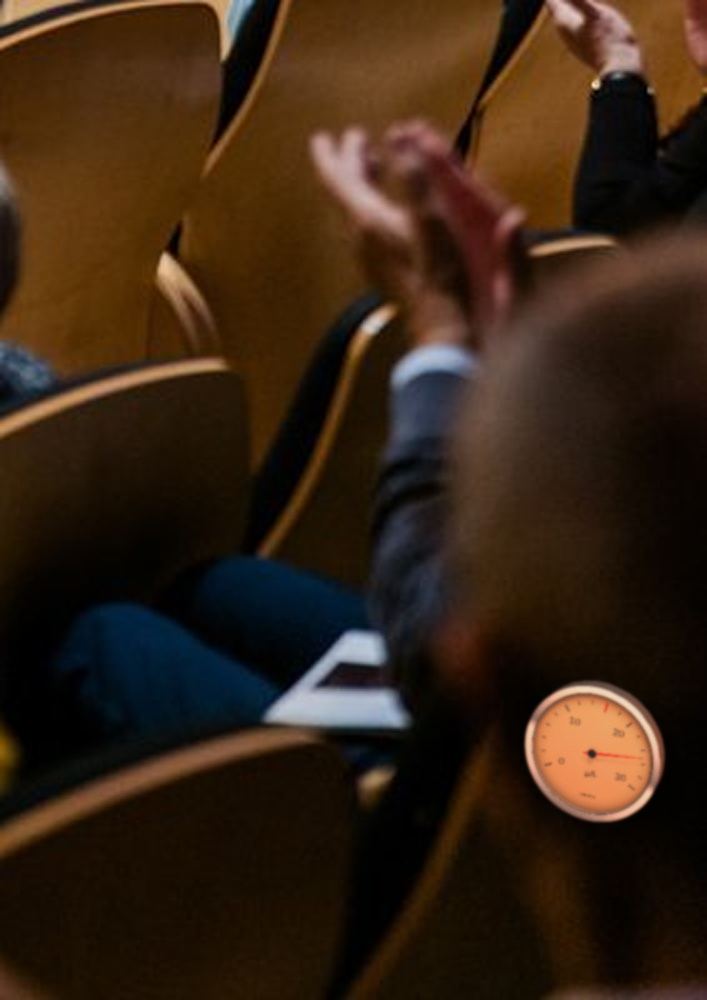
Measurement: 25 µA
